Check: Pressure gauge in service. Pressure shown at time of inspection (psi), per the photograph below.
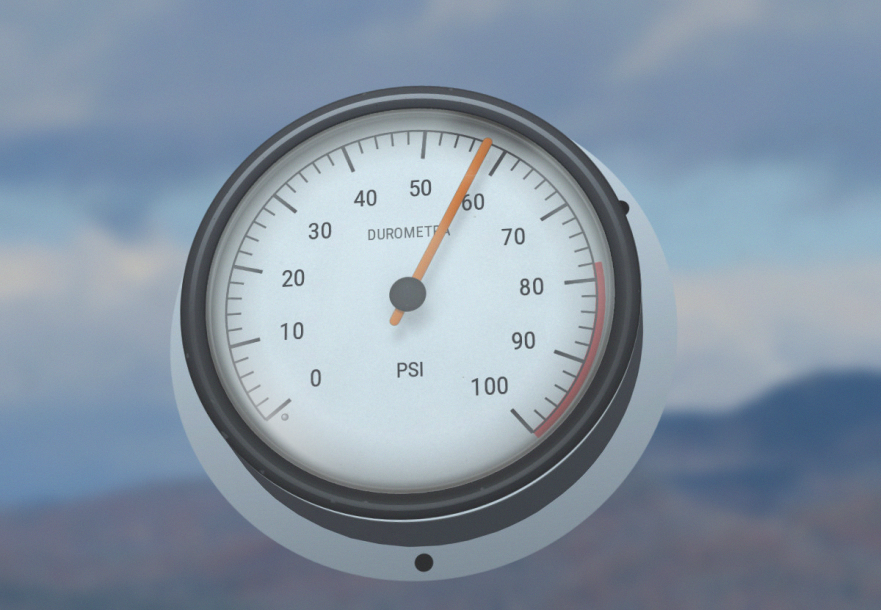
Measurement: 58 psi
